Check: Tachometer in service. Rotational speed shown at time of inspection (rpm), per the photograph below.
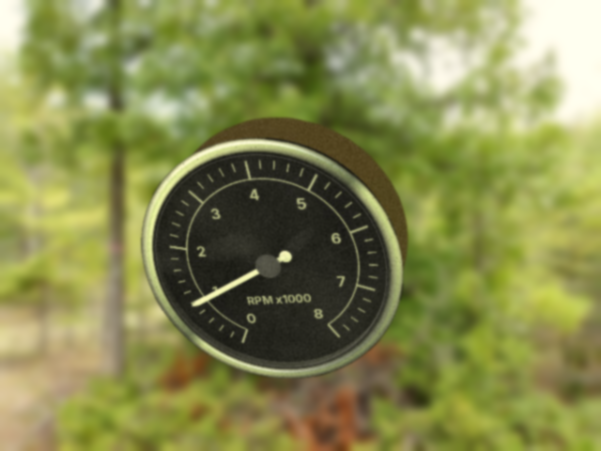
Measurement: 1000 rpm
